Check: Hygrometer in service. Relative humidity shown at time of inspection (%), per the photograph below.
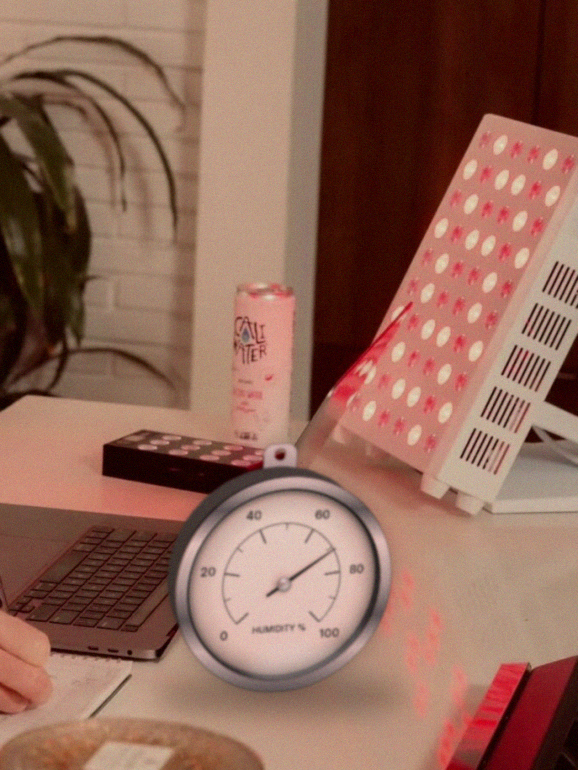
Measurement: 70 %
